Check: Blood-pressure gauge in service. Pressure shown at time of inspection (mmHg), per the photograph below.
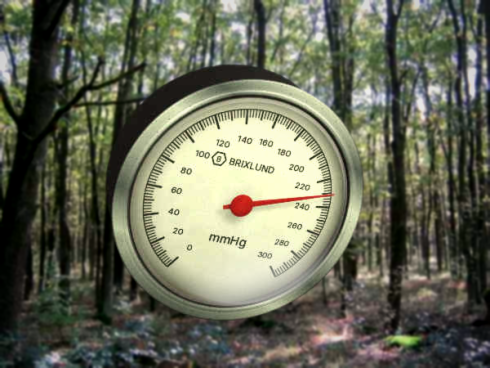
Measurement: 230 mmHg
